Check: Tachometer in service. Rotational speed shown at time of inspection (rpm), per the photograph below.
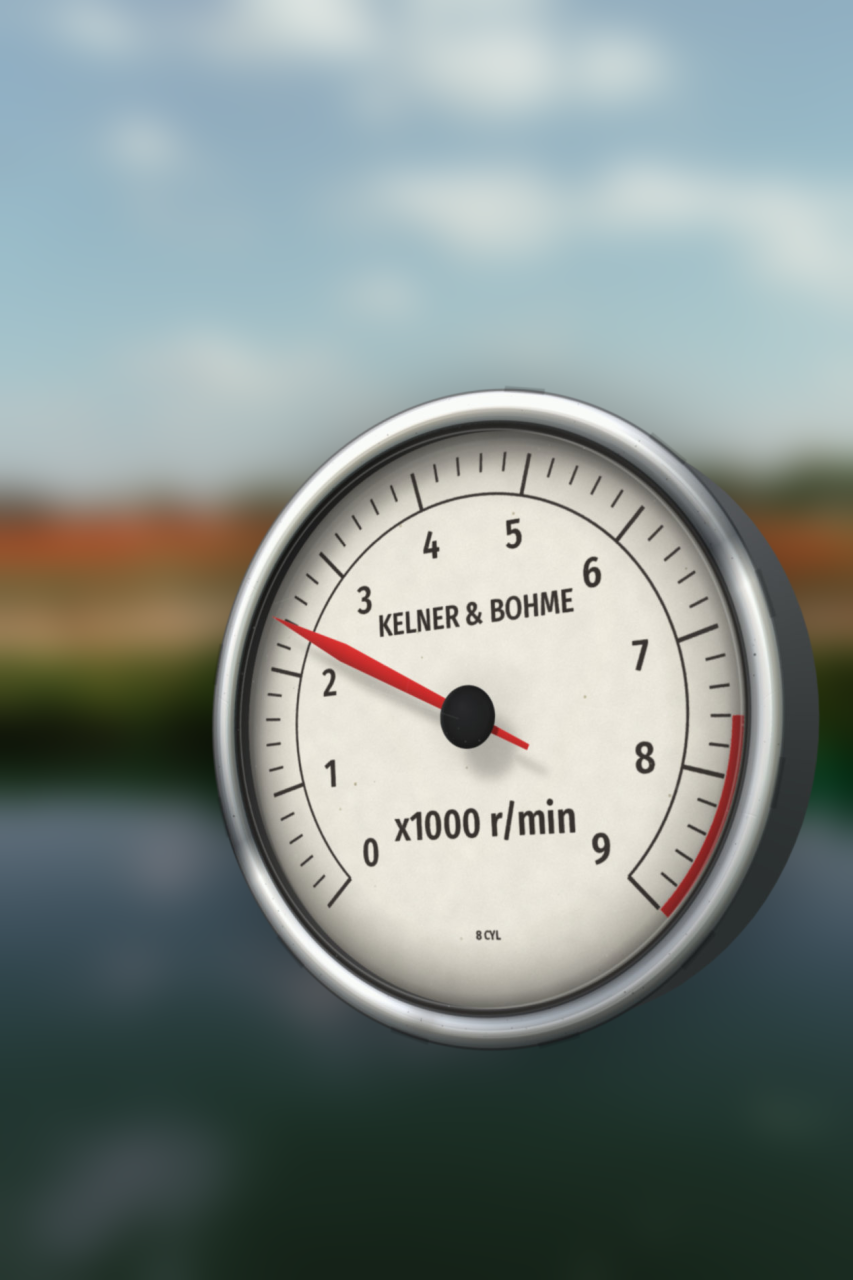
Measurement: 2400 rpm
